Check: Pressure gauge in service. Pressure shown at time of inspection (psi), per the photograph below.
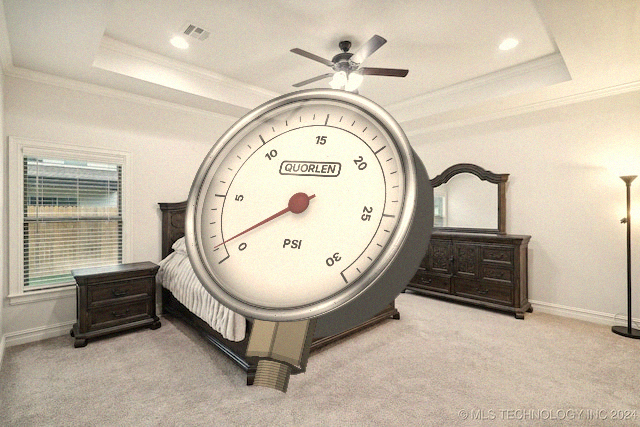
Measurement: 1 psi
